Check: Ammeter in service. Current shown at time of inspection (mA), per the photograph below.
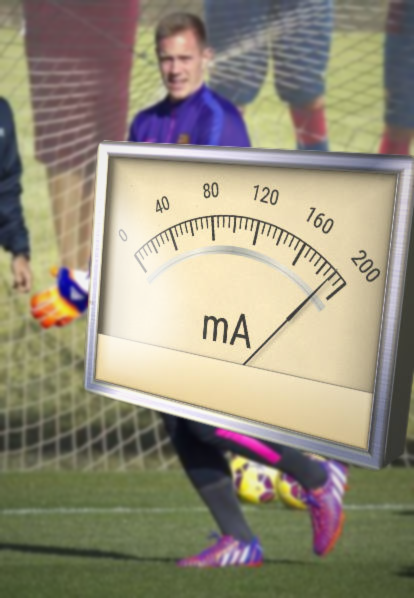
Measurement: 190 mA
